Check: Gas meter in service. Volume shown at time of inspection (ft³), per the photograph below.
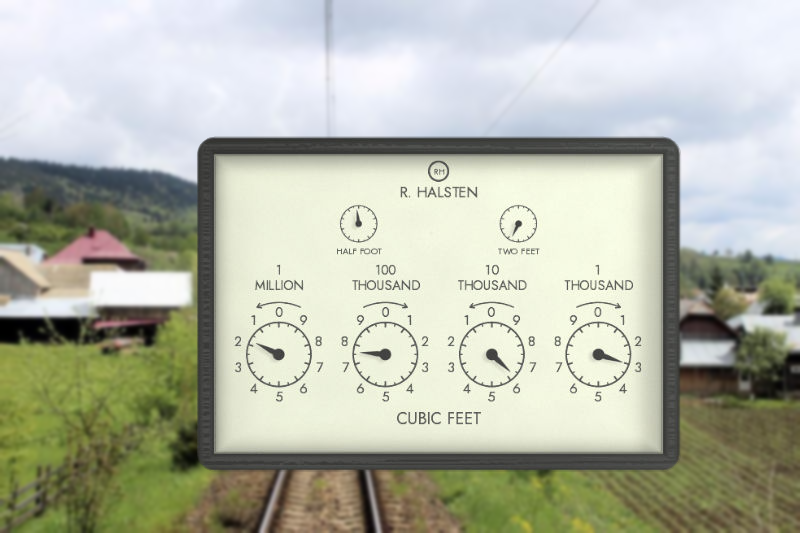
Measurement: 176300 ft³
